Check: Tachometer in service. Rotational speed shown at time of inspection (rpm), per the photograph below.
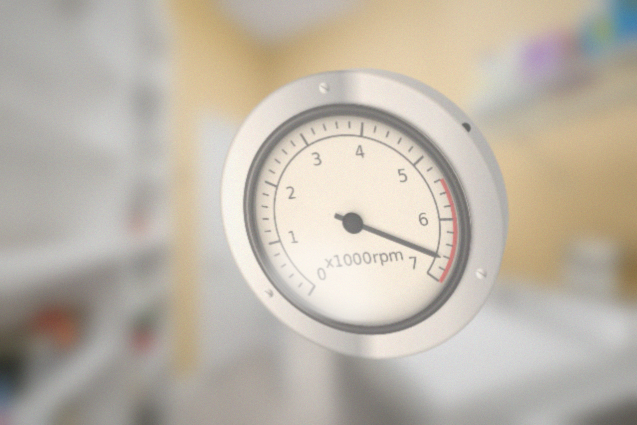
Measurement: 6600 rpm
